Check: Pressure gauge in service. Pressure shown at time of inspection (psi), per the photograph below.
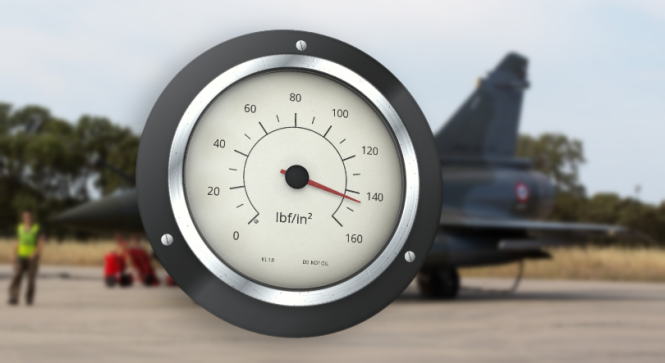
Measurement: 145 psi
